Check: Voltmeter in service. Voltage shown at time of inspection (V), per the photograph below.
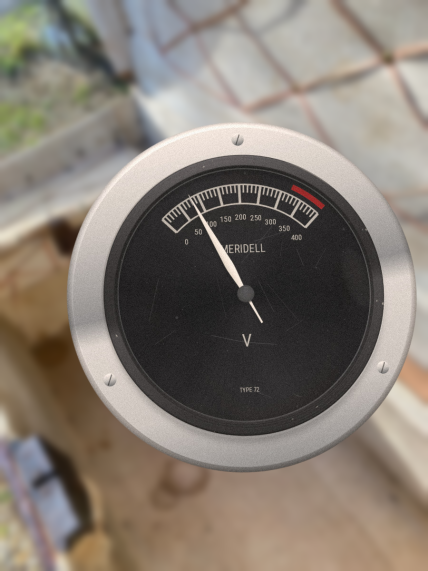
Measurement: 80 V
